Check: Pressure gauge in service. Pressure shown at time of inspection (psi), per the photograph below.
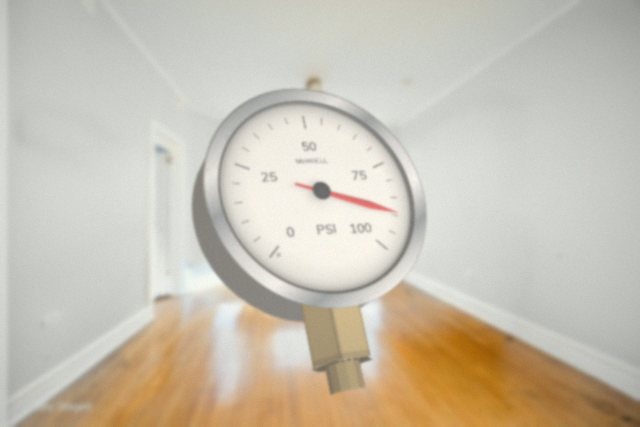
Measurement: 90 psi
